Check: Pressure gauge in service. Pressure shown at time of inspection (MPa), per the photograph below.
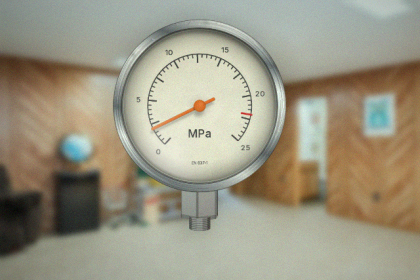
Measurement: 2 MPa
